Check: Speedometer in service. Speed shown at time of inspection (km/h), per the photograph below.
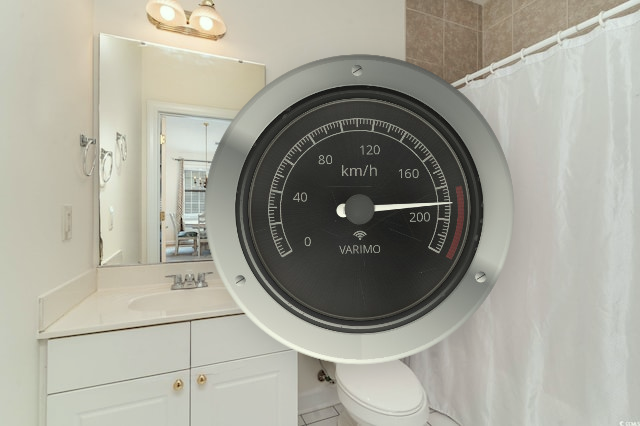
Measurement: 190 km/h
